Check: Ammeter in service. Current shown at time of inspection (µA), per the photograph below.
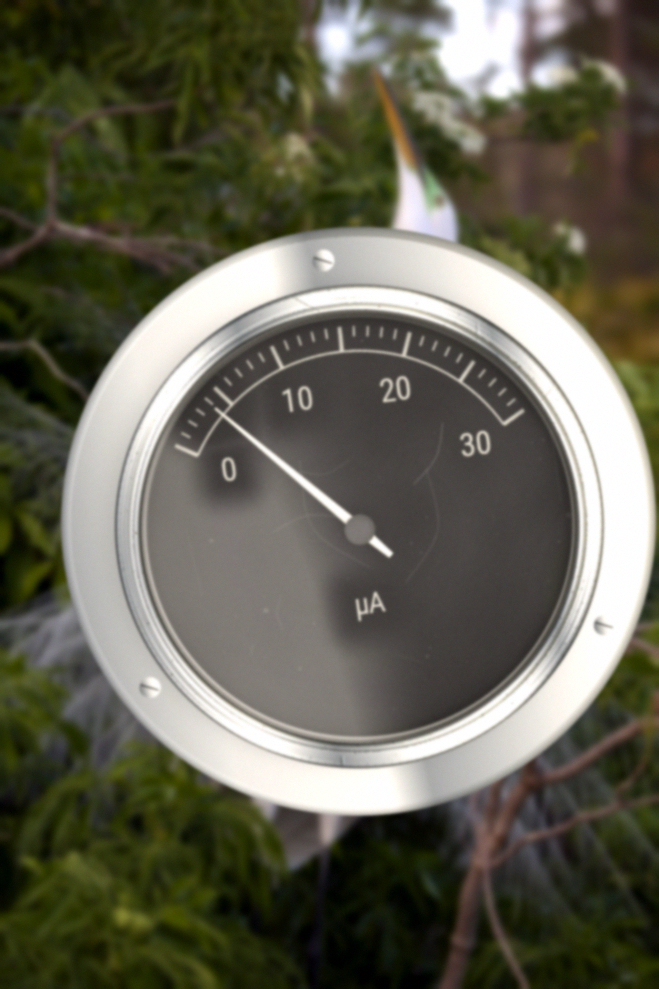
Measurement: 4 µA
